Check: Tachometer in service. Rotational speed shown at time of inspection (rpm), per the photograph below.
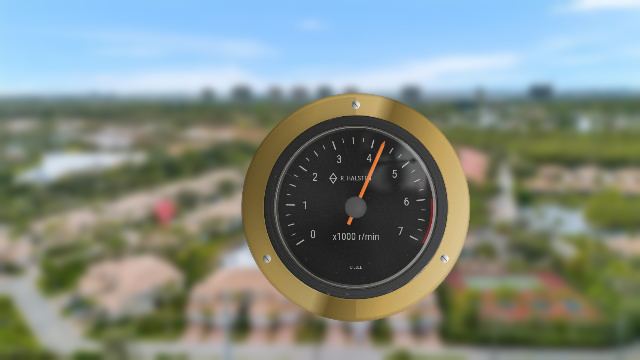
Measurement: 4250 rpm
